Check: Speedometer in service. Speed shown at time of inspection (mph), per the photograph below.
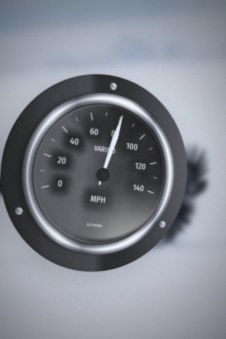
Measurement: 80 mph
